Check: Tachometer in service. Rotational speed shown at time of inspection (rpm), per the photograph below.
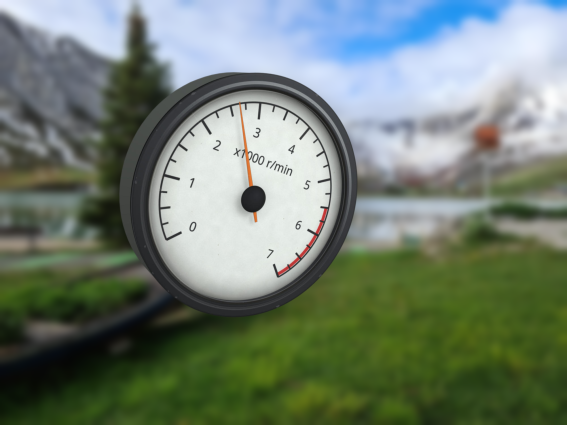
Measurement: 2625 rpm
